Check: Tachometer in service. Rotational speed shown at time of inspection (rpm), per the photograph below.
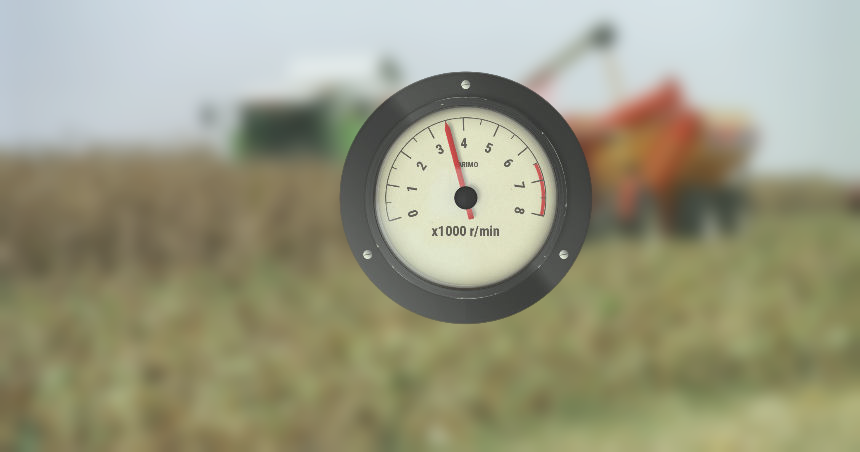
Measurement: 3500 rpm
